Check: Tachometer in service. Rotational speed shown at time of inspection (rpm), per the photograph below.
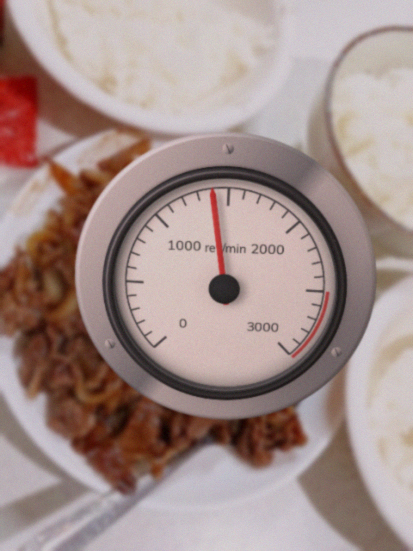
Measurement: 1400 rpm
